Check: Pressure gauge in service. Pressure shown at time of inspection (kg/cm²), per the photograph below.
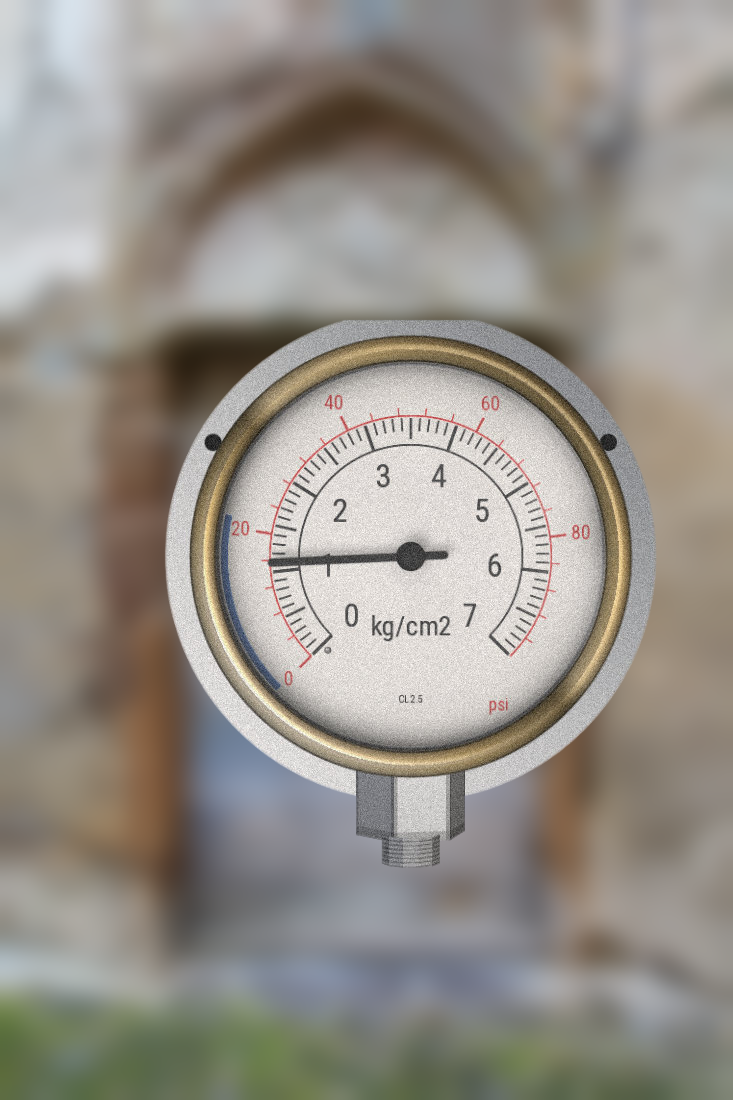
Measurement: 1.1 kg/cm²
